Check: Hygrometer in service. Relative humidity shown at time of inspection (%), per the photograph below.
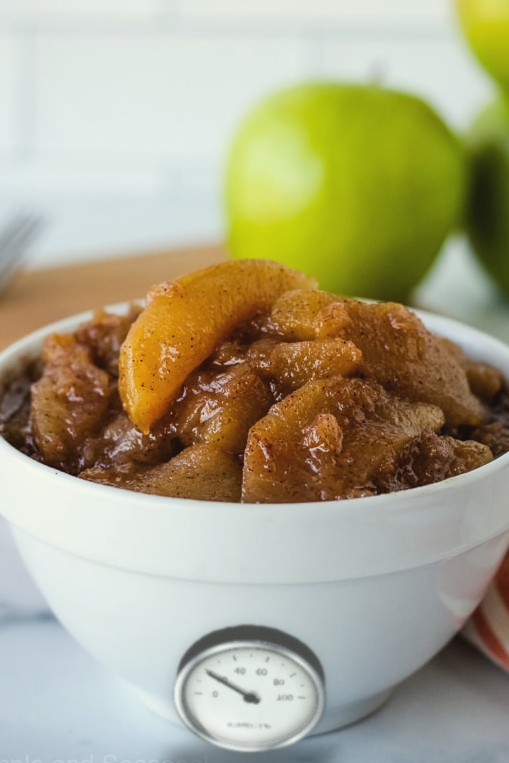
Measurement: 20 %
